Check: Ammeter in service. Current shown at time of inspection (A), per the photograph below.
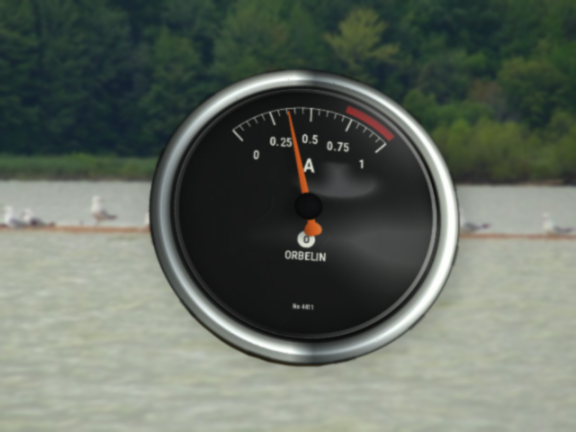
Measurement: 0.35 A
